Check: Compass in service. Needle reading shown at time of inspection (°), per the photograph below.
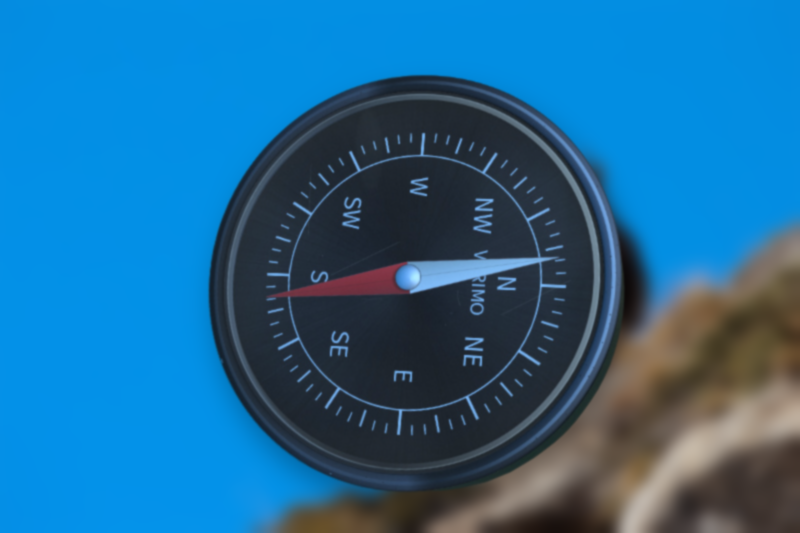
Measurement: 170 °
